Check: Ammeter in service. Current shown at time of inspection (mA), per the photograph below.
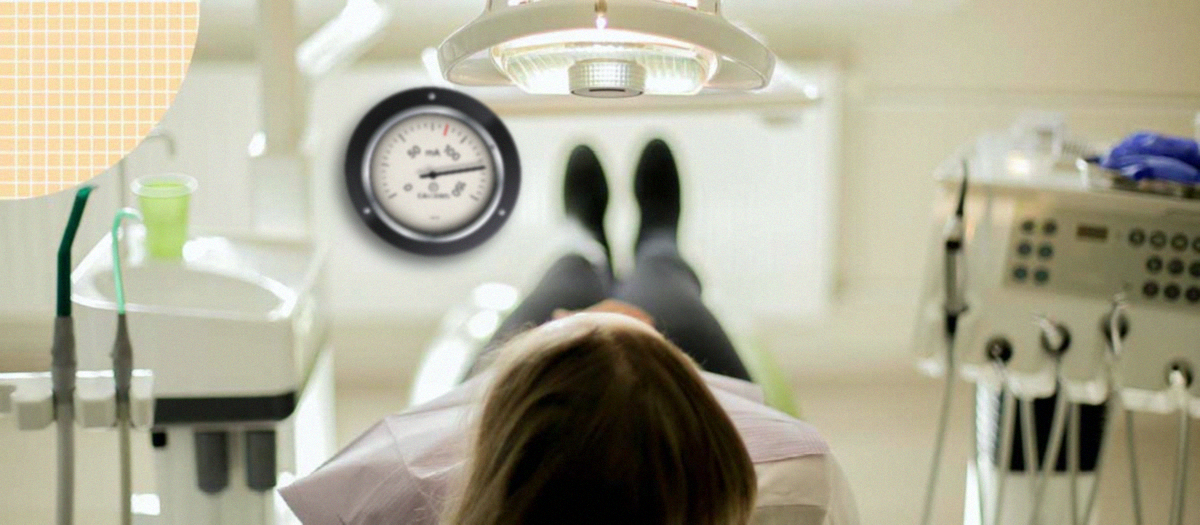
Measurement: 125 mA
